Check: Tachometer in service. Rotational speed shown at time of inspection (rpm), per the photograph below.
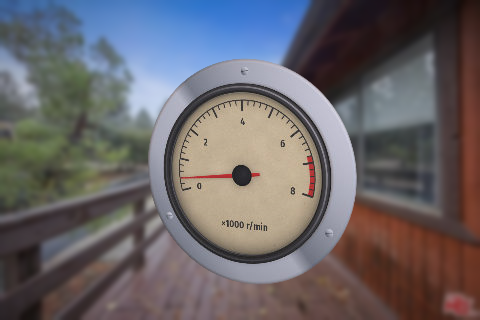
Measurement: 400 rpm
